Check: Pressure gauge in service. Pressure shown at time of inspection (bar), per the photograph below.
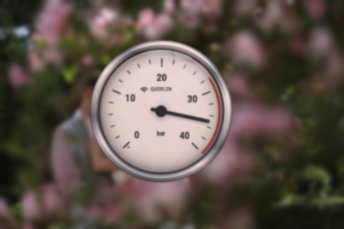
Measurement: 35 bar
